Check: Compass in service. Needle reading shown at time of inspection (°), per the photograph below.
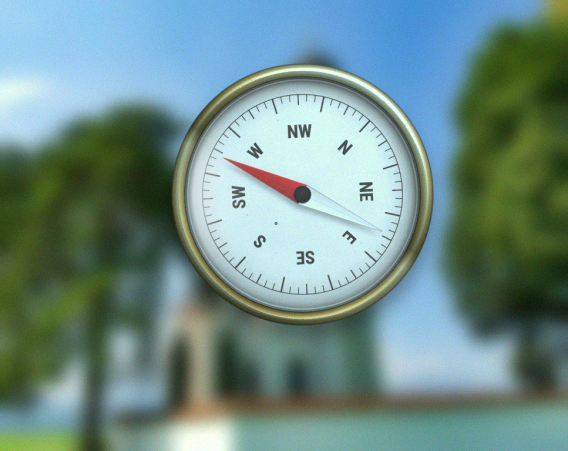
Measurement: 252.5 °
